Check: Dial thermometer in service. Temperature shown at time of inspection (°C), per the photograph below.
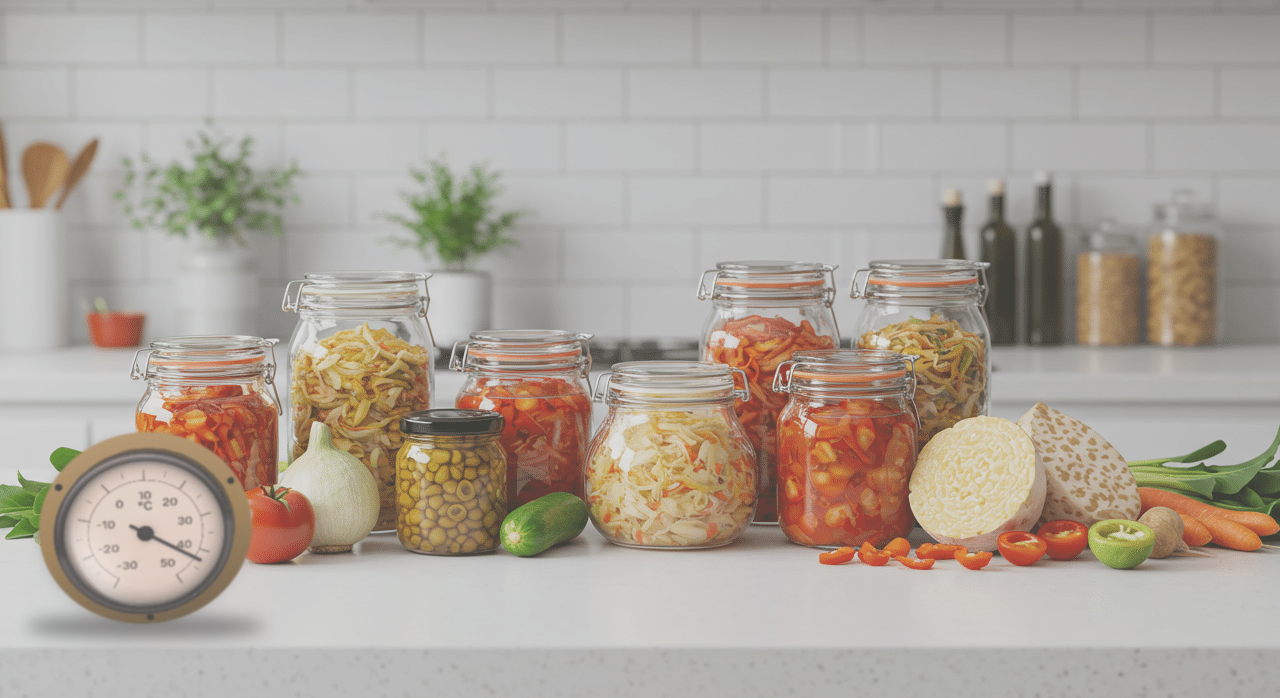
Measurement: 42.5 °C
